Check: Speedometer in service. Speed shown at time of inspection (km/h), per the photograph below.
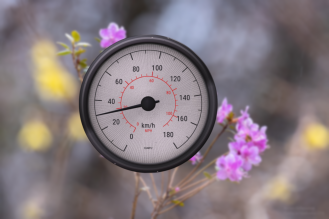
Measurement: 30 km/h
